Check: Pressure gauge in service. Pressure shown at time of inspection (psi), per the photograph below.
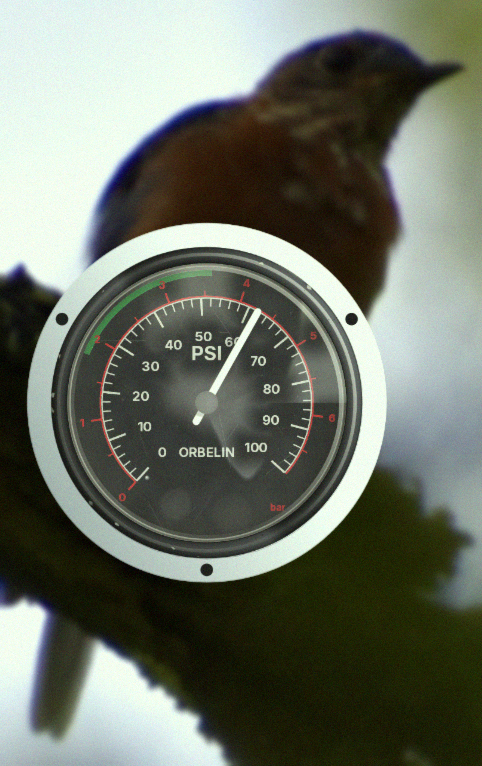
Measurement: 62 psi
